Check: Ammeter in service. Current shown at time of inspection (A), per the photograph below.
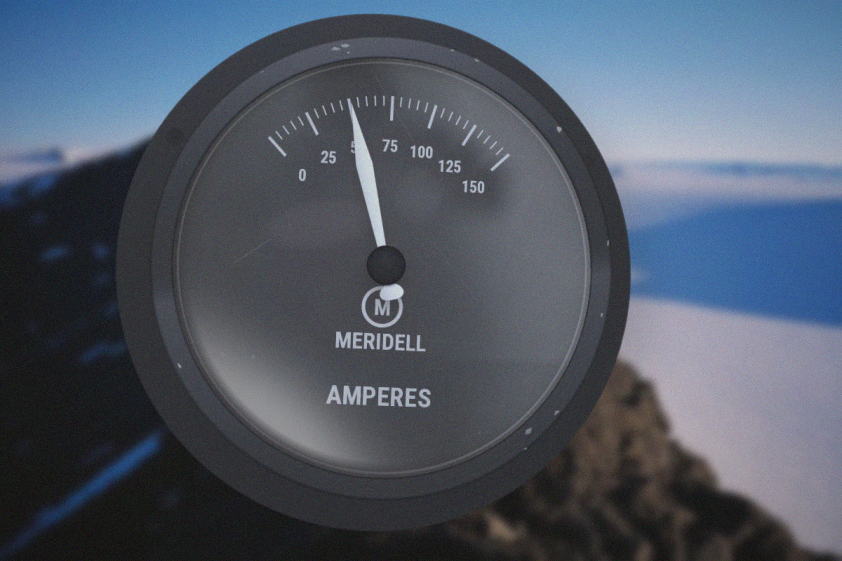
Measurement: 50 A
